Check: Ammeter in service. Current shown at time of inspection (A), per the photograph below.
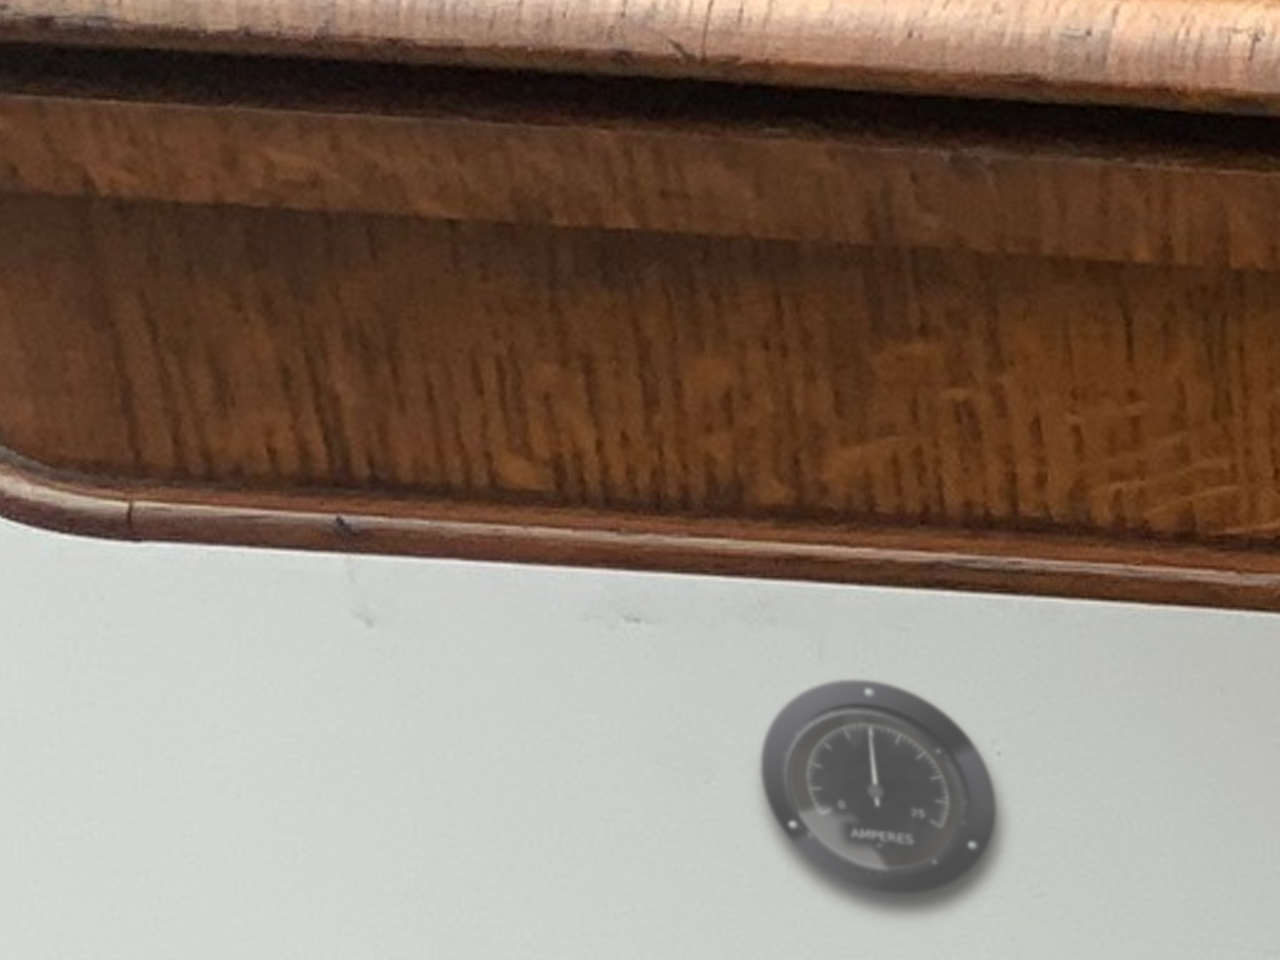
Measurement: 12.5 A
